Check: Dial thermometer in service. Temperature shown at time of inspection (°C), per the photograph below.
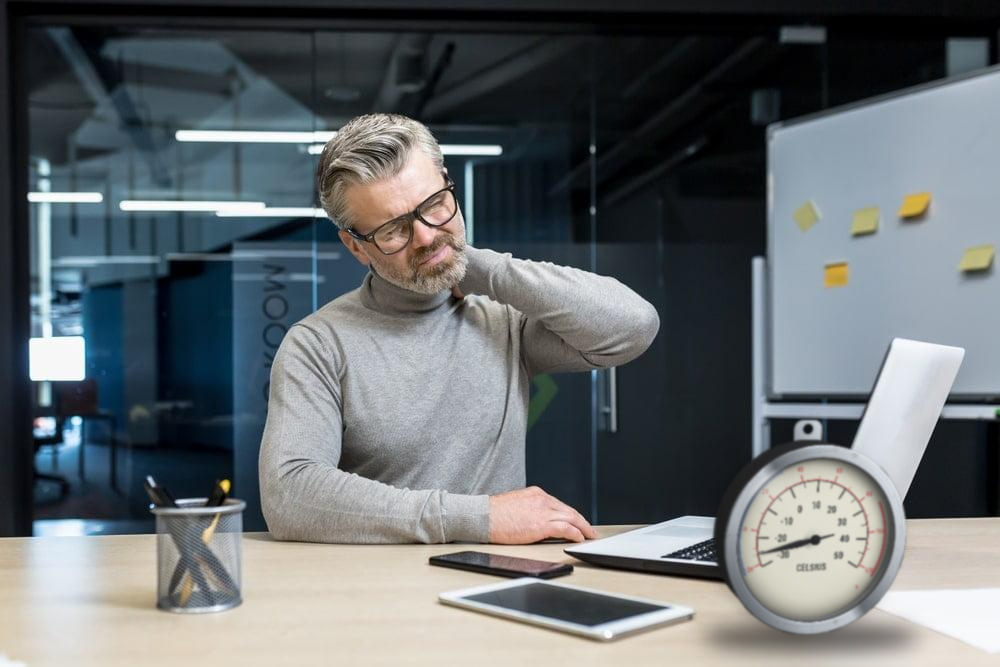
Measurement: -25 °C
